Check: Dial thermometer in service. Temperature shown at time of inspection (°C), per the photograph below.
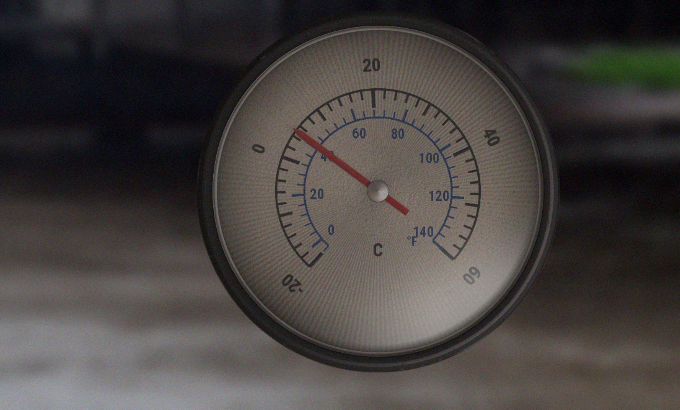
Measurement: 5 °C
